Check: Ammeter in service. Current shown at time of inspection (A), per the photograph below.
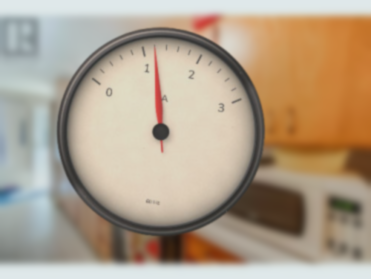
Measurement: 1.2 A
